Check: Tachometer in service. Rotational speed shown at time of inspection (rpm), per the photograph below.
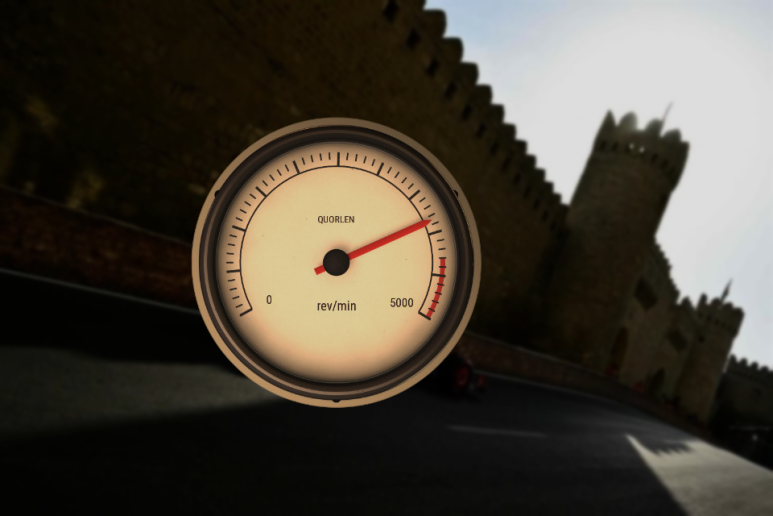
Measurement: 3850 rpm
